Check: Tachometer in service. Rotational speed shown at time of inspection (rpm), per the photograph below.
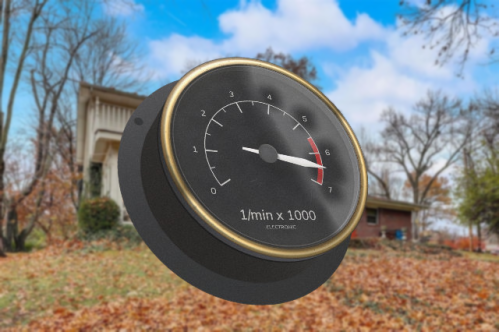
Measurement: 6500 rpm
